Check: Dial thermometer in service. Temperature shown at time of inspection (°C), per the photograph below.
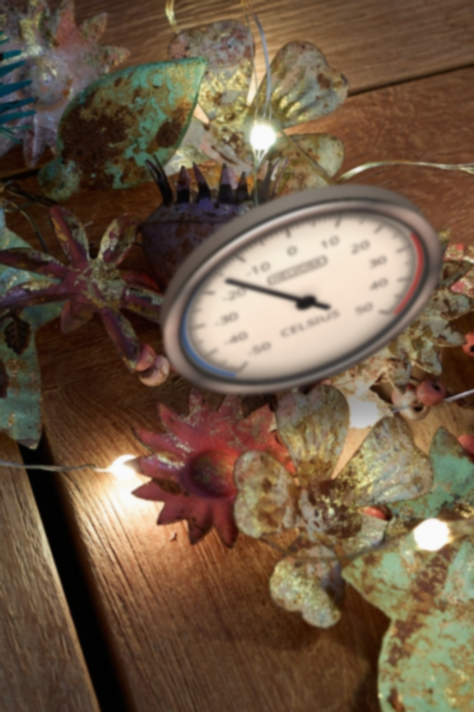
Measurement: -15 °C
